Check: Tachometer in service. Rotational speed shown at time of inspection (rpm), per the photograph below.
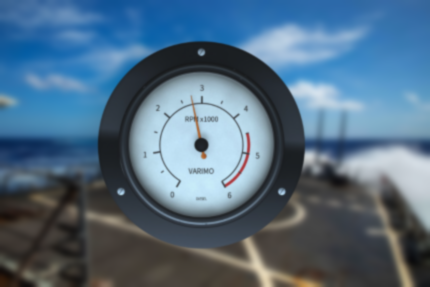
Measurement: 2750 rpm
